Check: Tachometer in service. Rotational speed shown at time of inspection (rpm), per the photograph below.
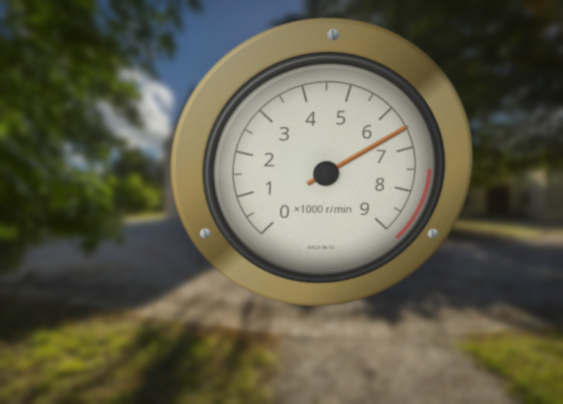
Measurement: 6500 rpm
